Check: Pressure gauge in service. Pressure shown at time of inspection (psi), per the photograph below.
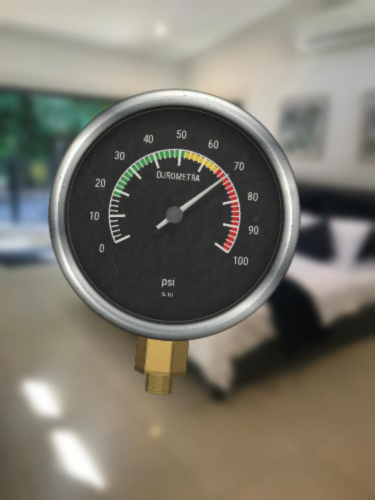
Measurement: 70 psi
